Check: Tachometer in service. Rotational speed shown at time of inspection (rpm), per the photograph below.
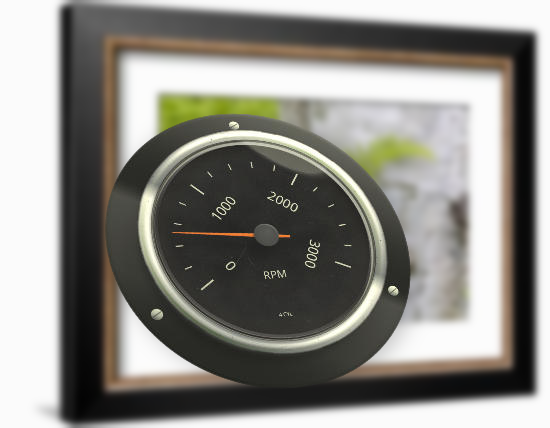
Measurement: 500 rpm
